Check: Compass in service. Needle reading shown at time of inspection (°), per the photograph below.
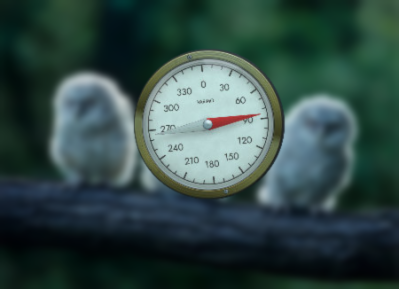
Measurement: 85 °
